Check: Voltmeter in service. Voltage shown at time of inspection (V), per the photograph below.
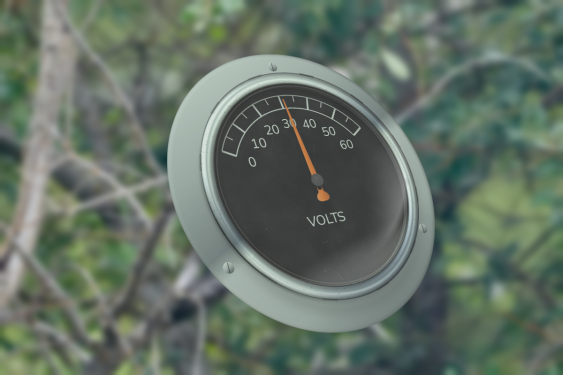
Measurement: 30 V
